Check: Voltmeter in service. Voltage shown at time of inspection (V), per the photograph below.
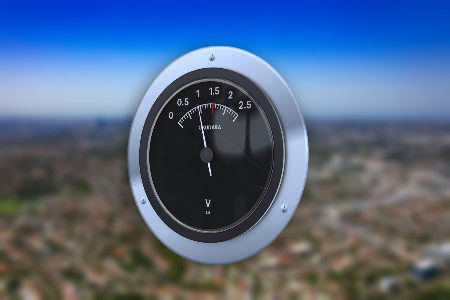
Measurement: 1 V
